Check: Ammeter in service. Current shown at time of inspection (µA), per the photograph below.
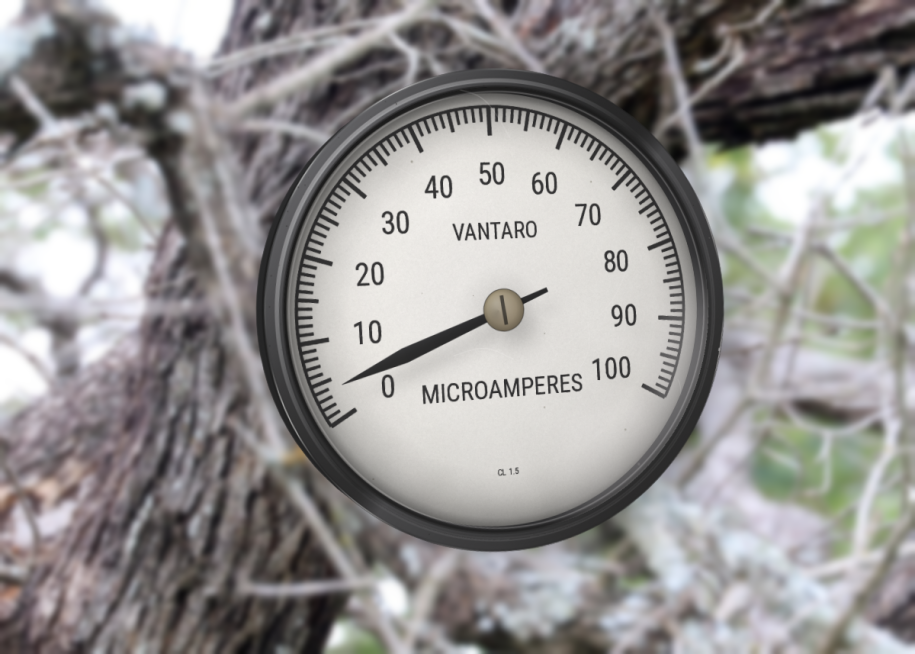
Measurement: 4 µA
